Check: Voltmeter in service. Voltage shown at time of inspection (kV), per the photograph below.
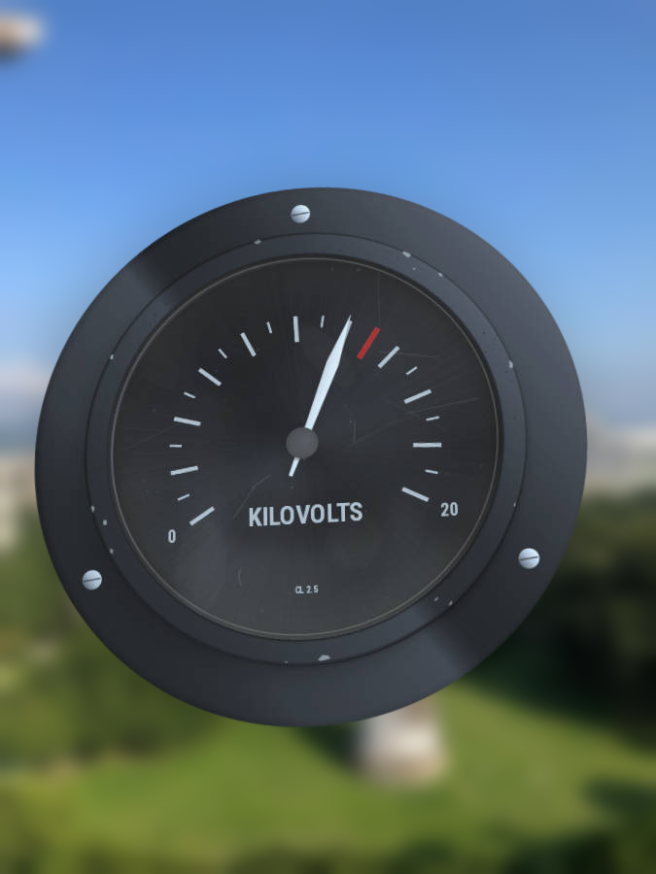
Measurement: 12 kV
